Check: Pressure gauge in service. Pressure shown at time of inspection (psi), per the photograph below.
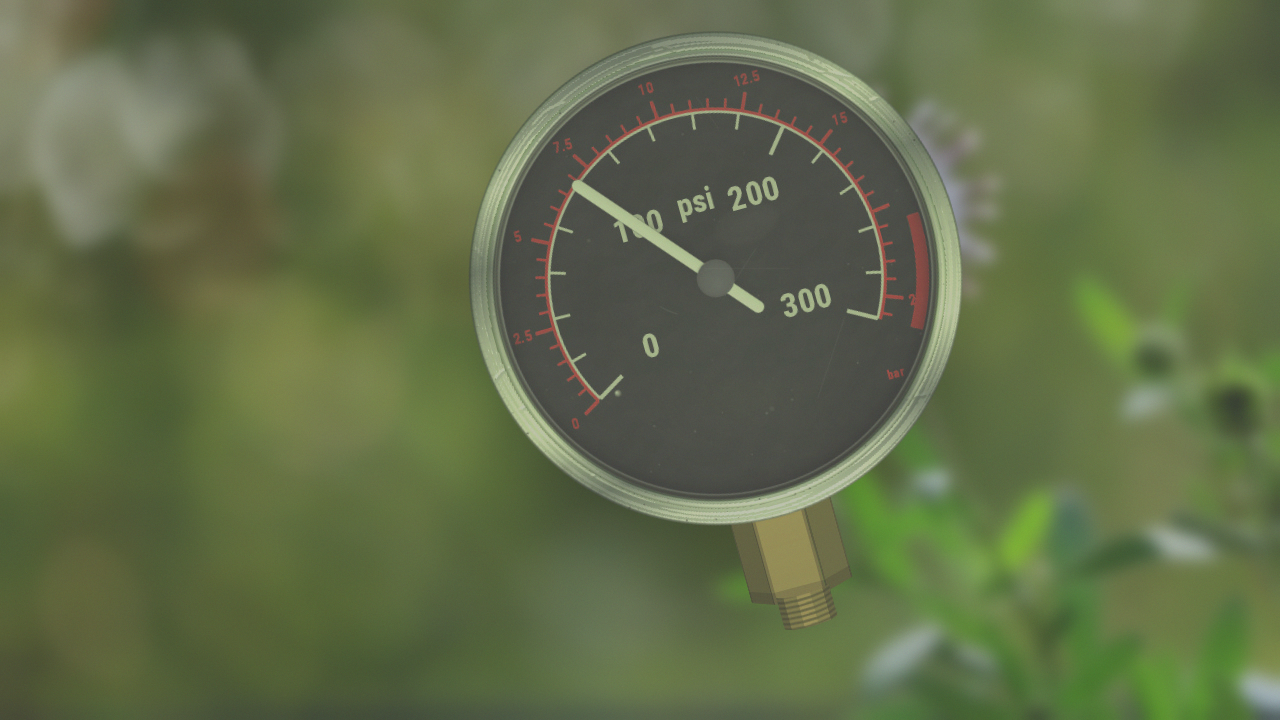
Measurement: 100 psi
